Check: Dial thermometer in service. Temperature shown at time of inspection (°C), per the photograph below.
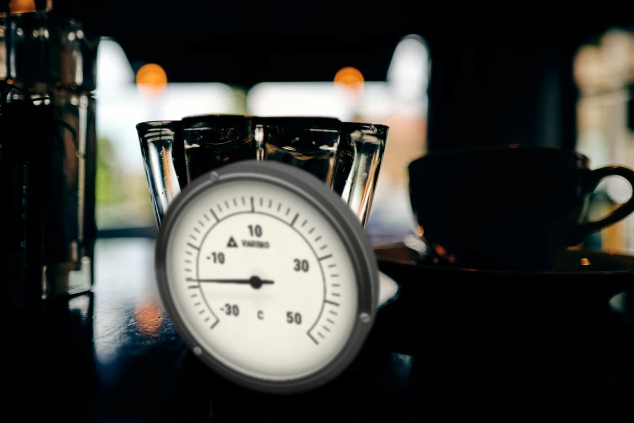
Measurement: -18 °C
